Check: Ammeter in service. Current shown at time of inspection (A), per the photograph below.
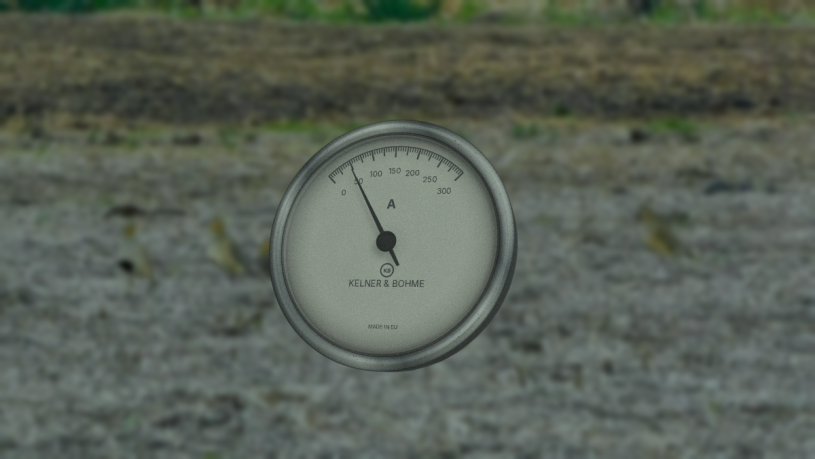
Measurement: 50 A
